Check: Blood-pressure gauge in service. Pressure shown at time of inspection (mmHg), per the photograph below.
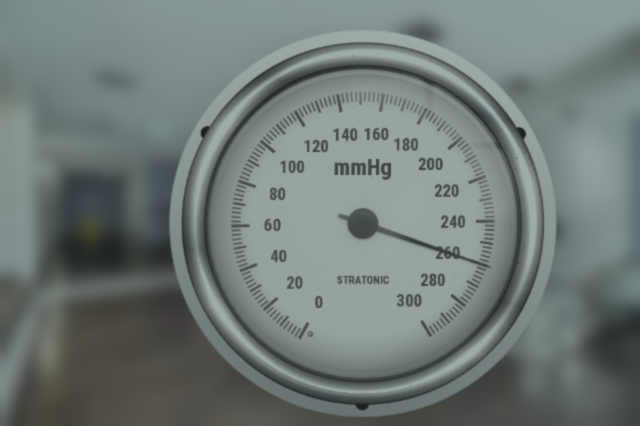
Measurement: 260 mmHg
